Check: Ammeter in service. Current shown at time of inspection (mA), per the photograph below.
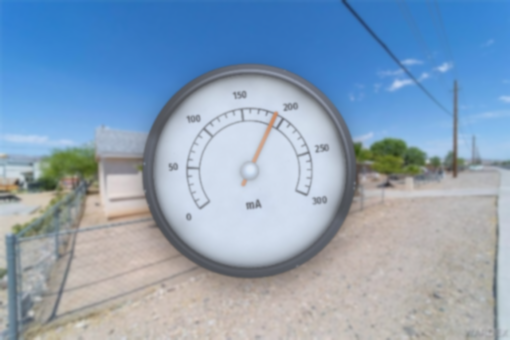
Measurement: 190 mA
